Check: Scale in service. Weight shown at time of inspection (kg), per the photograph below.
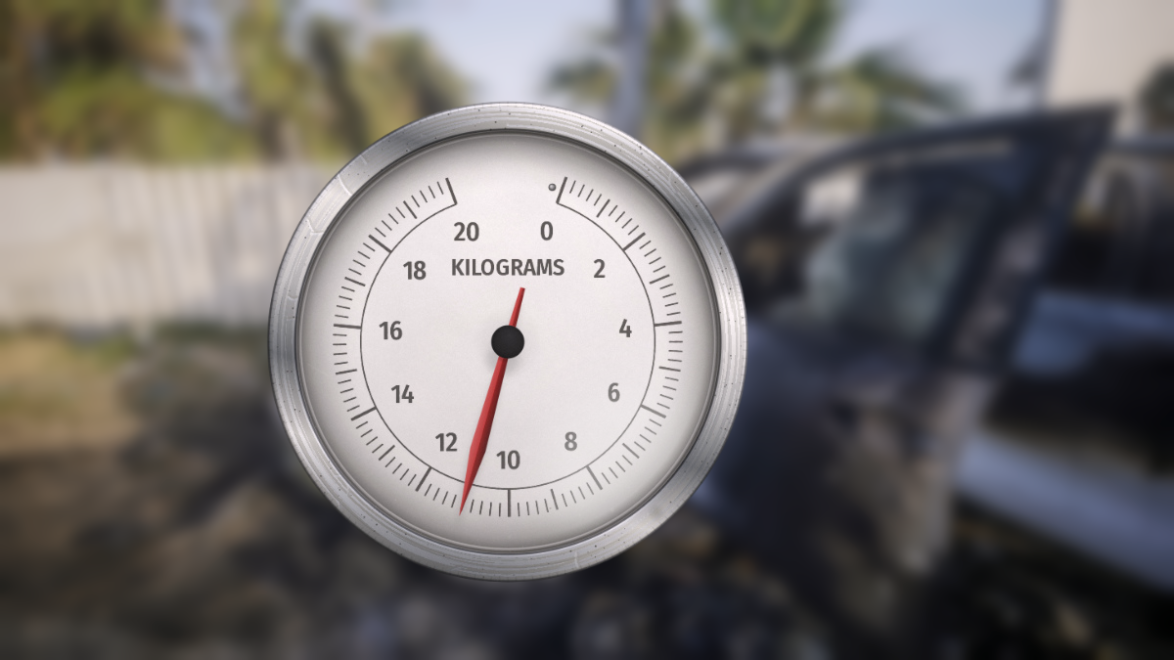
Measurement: 11 kg
